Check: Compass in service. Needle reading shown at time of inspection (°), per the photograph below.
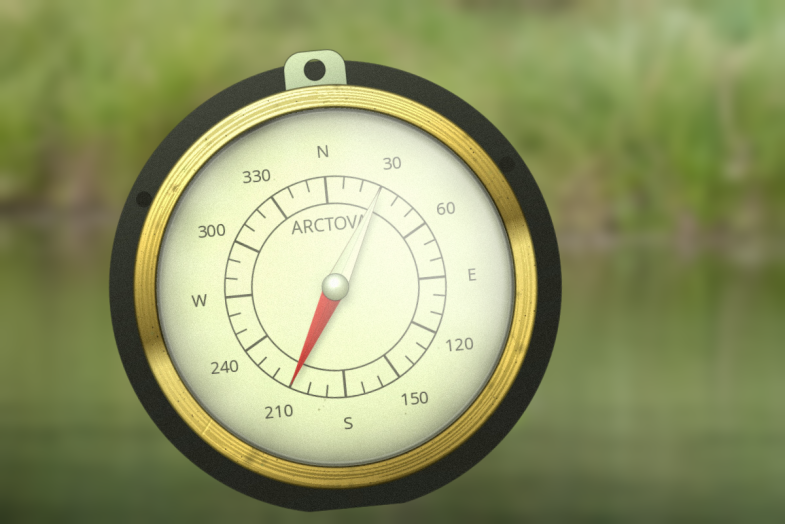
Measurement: 210 °
